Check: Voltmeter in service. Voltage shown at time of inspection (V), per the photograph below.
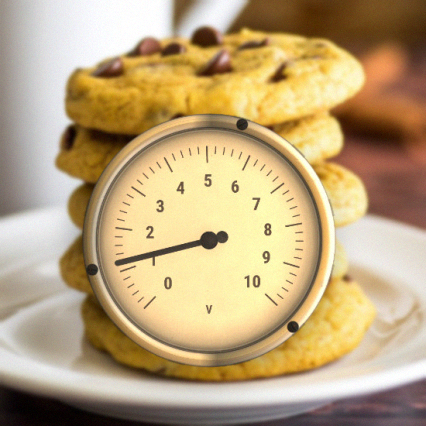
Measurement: 1.2 V
